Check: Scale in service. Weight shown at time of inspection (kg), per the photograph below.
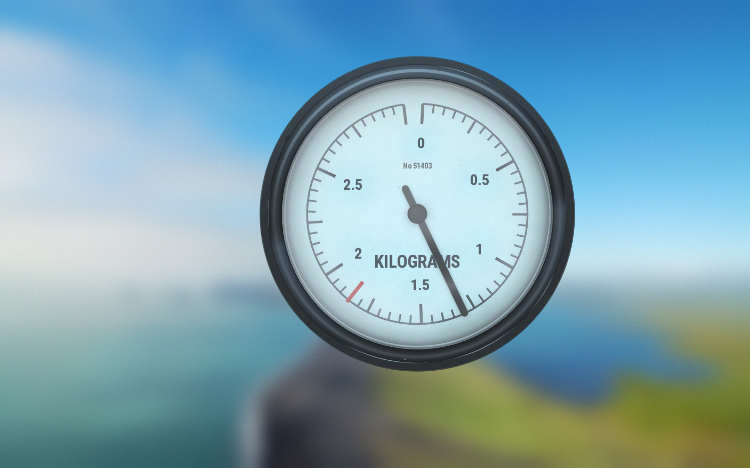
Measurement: 1.3 kg
